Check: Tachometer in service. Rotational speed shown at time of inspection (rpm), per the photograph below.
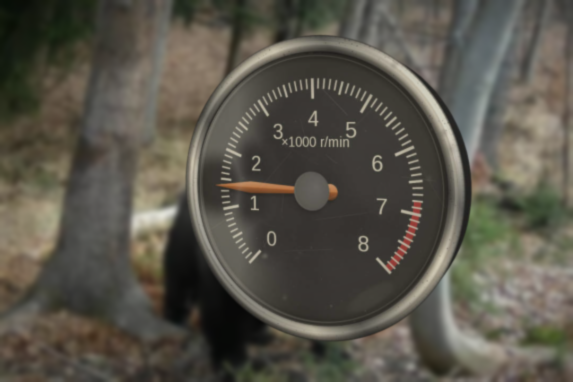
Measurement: 1400 rpm
